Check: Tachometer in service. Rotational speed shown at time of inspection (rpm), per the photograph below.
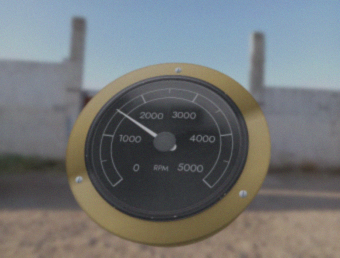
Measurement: 1500 rpm
